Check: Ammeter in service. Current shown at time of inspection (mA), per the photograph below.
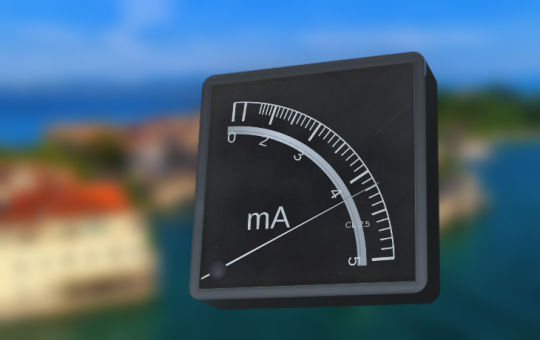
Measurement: 4.2 mA
